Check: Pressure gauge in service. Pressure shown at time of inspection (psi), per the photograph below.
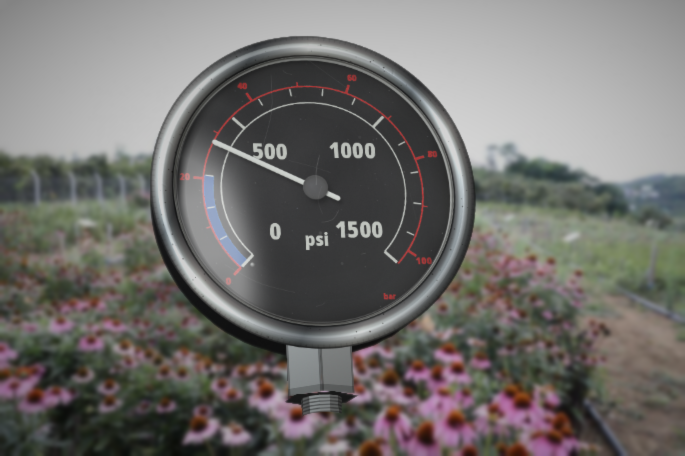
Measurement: 400 psi
